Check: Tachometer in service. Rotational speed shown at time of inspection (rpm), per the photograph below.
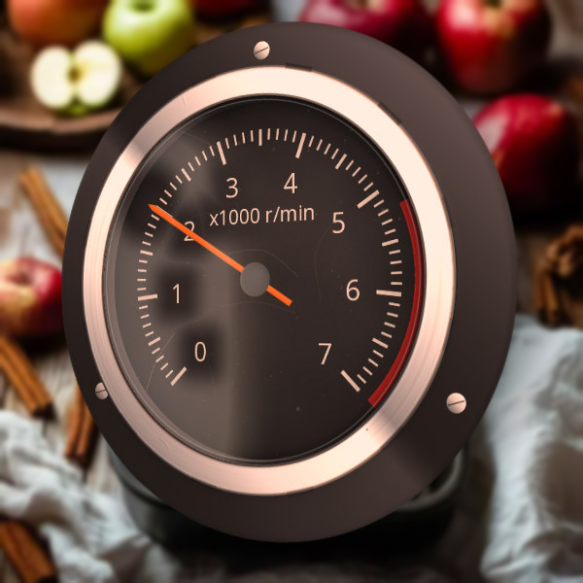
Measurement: 2000 rpm
